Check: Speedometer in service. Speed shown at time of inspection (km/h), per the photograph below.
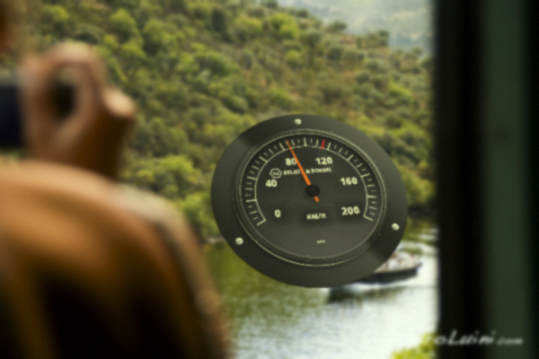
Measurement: 85 km/h
